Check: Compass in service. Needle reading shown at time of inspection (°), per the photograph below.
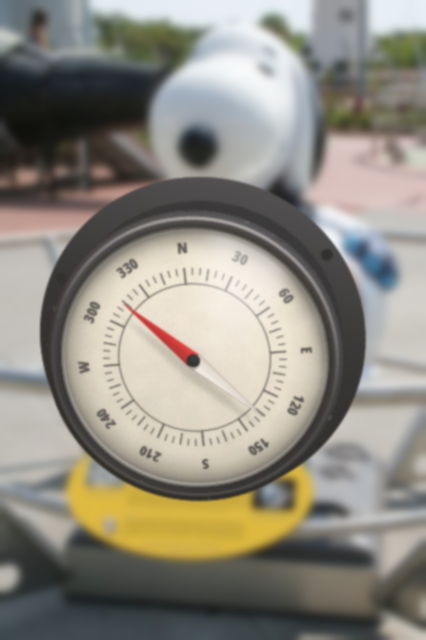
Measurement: 315 °
